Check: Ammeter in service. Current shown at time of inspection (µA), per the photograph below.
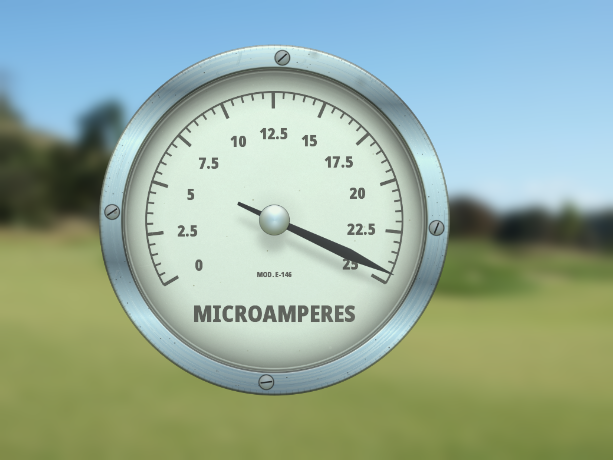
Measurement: 24.5 µA
